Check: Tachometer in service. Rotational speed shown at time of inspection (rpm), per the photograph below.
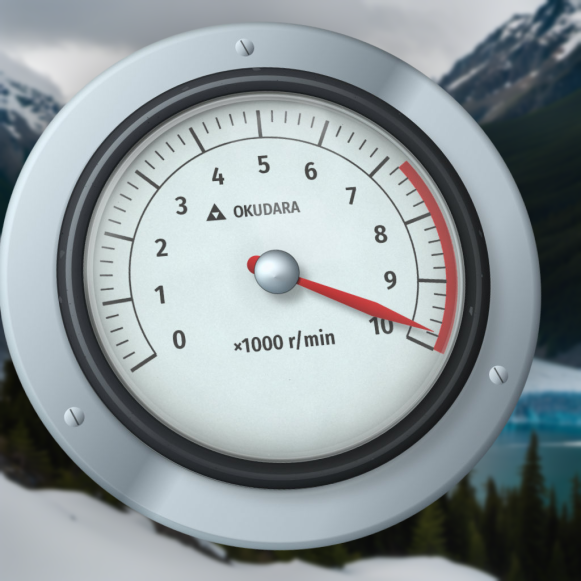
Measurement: 9800 rpm
